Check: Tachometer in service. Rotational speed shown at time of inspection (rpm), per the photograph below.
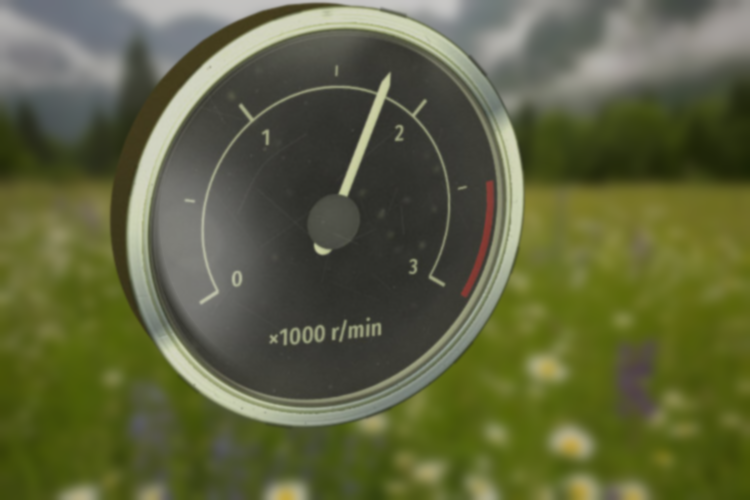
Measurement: 1750 rpm
